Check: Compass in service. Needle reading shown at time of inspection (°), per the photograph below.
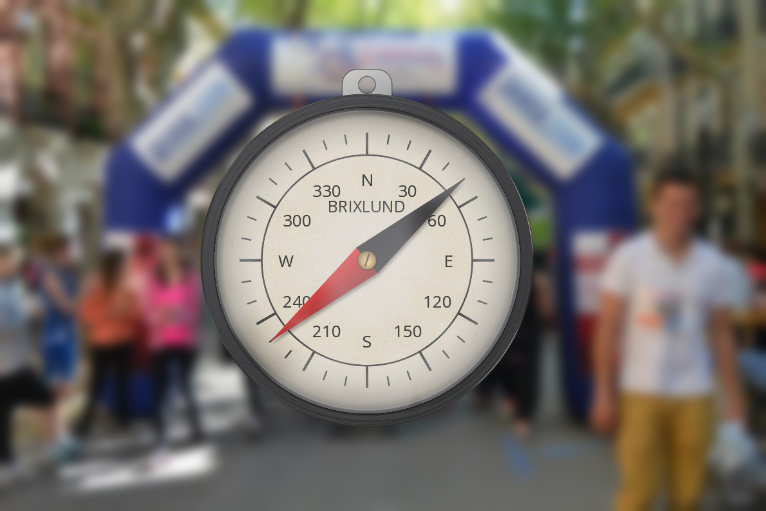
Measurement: 230 °
